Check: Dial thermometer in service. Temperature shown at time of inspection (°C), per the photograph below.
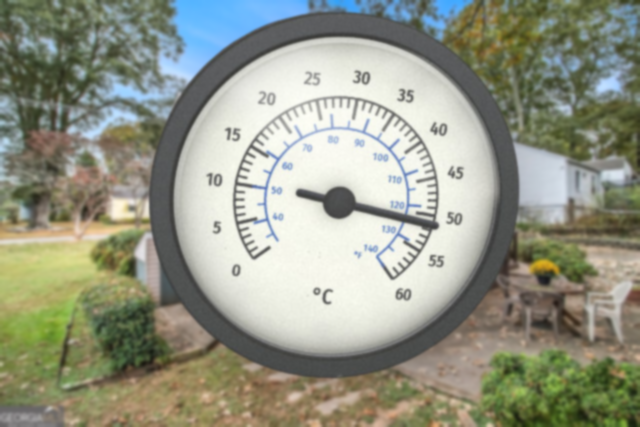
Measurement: 51 °C
